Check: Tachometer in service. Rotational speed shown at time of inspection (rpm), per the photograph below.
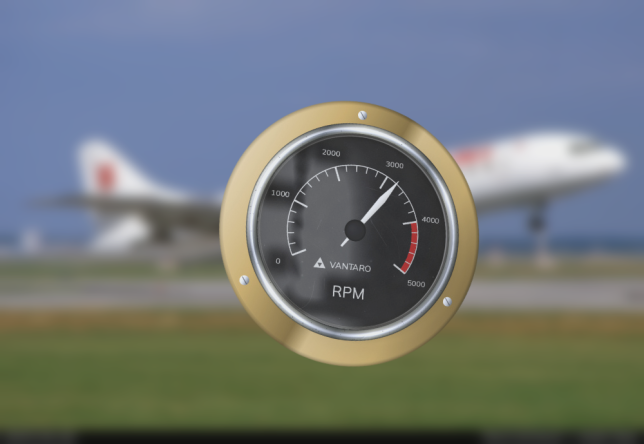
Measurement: 3200 rpm
